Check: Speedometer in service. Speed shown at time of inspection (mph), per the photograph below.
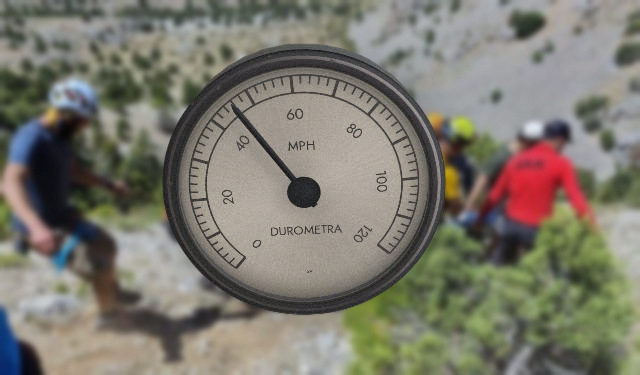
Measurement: 46 mph
